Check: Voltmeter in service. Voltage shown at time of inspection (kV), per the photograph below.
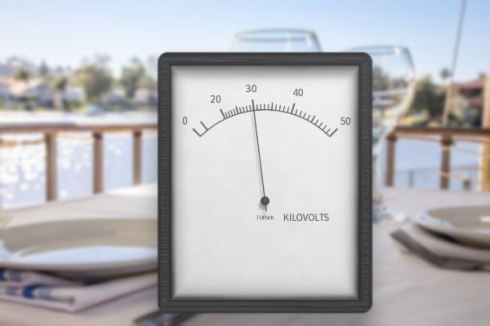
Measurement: 30 kV
